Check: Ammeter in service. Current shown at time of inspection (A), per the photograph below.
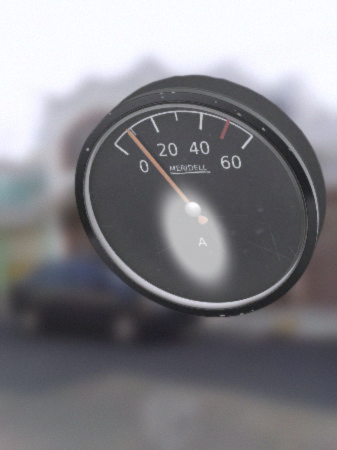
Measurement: 10 A
